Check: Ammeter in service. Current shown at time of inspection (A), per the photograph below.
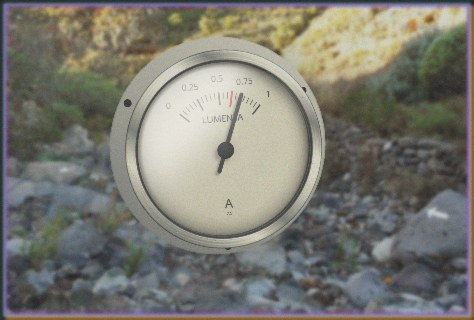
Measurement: 0.75 A
